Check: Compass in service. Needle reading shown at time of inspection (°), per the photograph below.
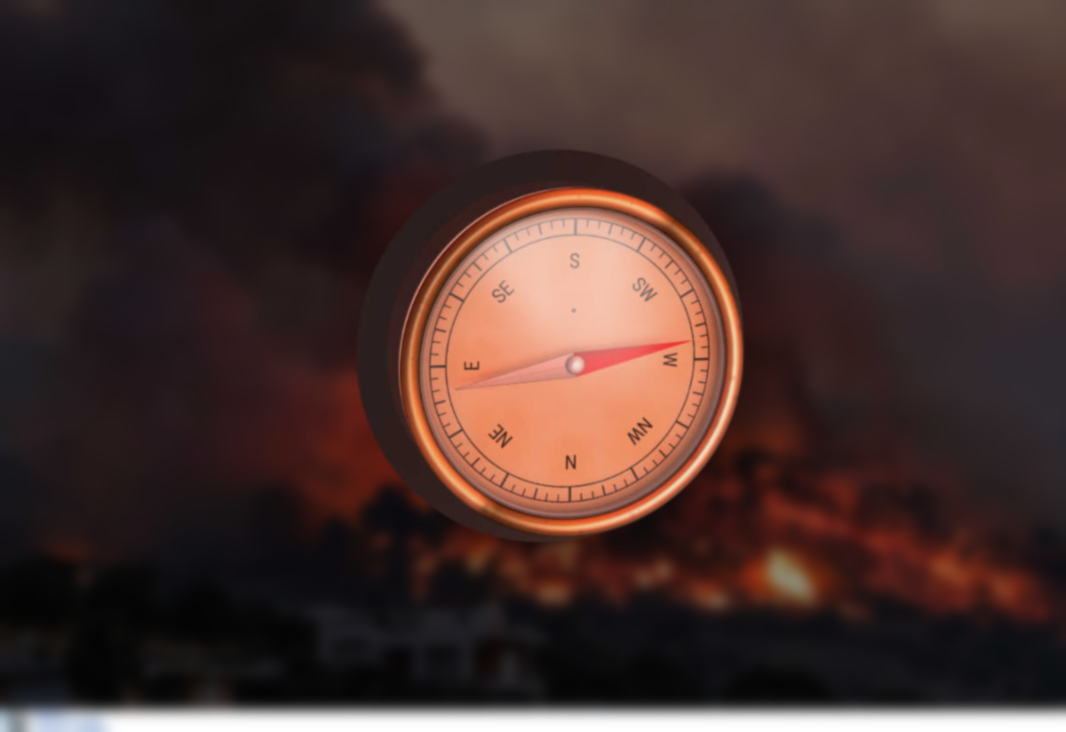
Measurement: 260 °
